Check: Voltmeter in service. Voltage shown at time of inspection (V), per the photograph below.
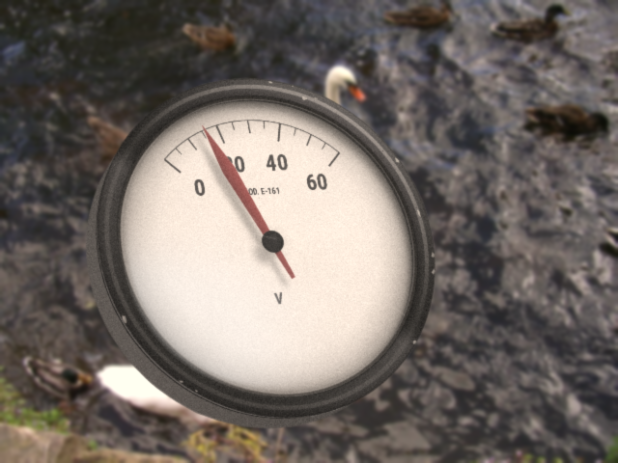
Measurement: 15 V
